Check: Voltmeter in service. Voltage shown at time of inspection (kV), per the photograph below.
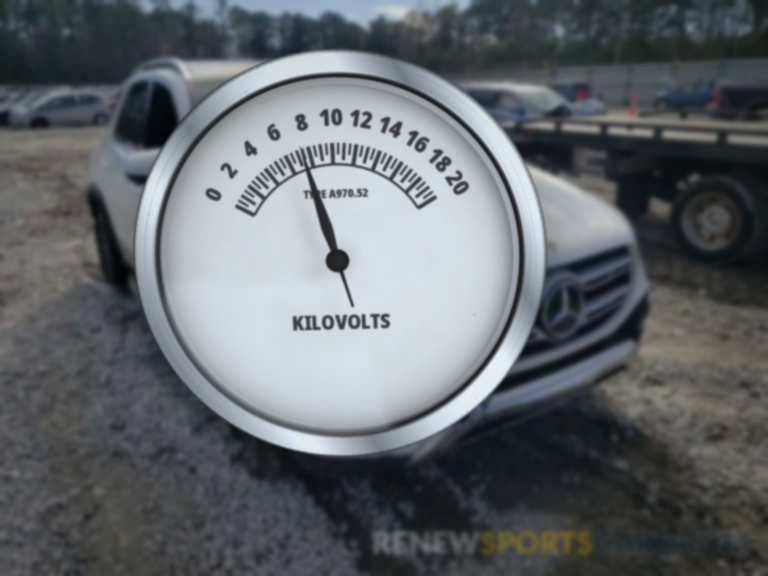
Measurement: 7.5 kV
